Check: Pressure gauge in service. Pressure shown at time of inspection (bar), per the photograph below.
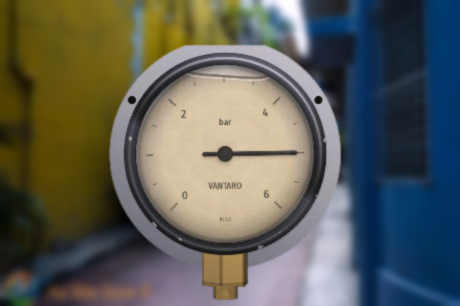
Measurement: 5 bar
